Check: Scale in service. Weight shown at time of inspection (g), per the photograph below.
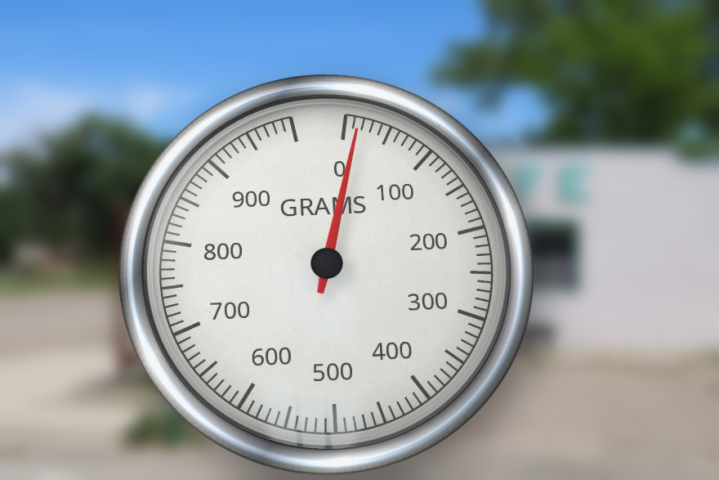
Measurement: 15 g
